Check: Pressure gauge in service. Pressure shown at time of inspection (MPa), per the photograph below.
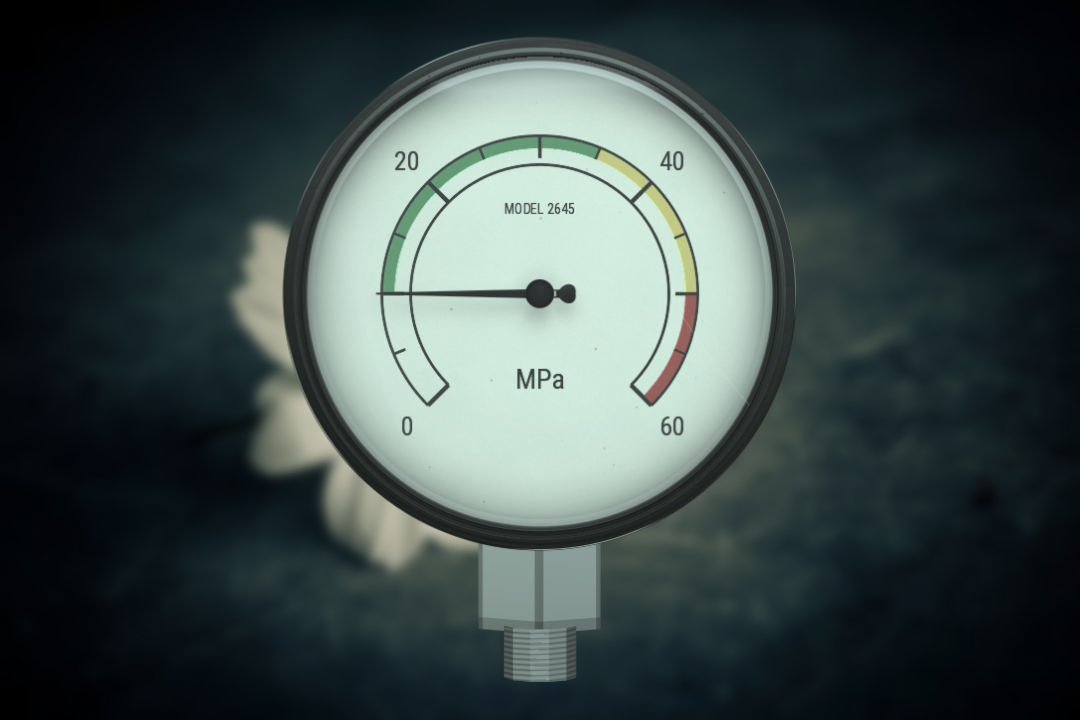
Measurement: 10 MPa
